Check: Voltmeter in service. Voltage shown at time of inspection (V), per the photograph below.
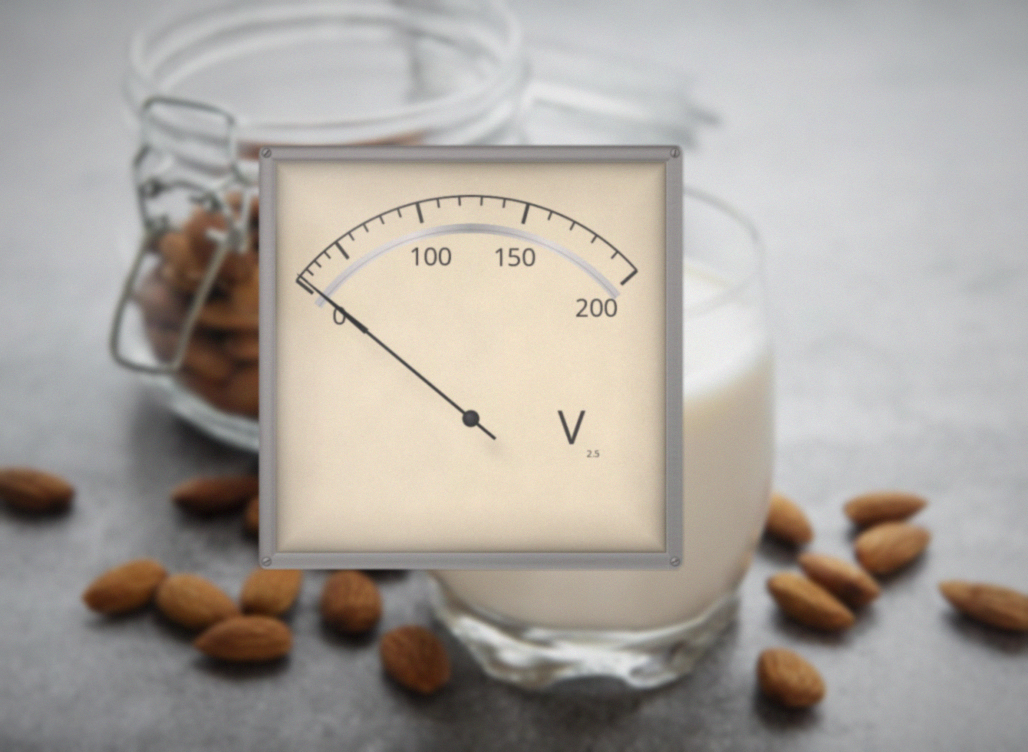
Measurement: 10 V
